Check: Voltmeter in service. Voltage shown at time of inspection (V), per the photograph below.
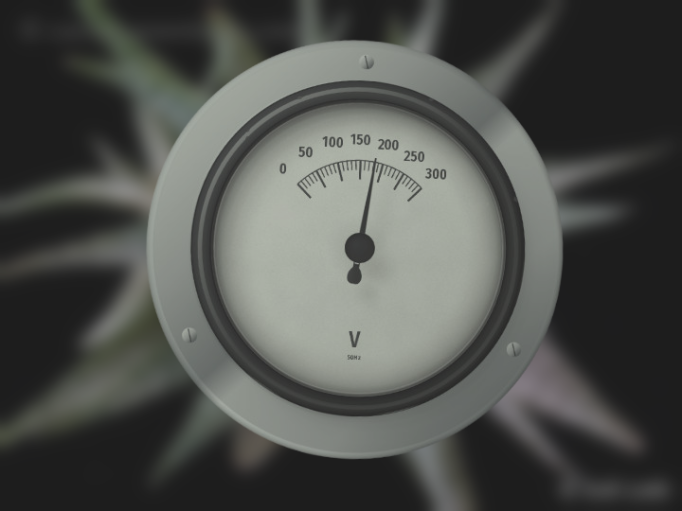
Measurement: 180 V
